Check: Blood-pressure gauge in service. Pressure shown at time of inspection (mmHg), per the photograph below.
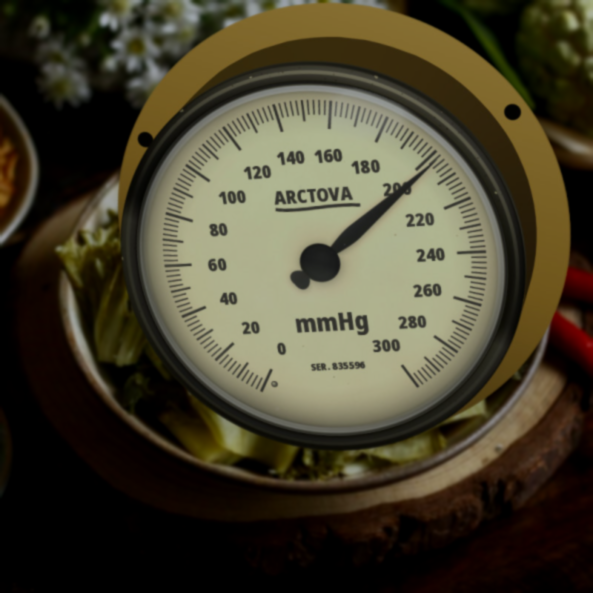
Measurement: 202 mmHg
